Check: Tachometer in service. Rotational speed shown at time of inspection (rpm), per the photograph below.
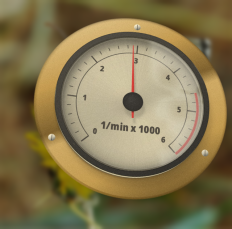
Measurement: 2900 rpm
